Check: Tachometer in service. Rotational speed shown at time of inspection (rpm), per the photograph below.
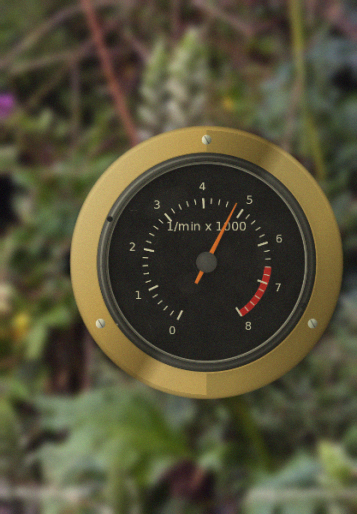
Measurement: 4800 rpm
